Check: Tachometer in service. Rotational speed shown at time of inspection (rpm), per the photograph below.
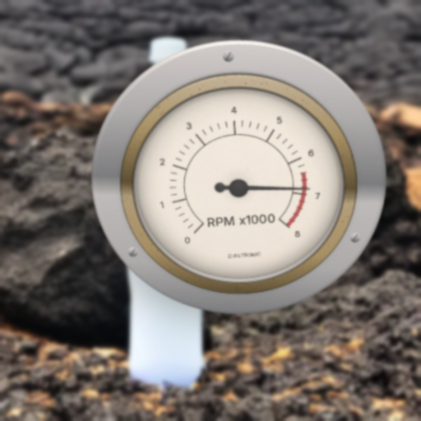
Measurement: 6800 rpm
